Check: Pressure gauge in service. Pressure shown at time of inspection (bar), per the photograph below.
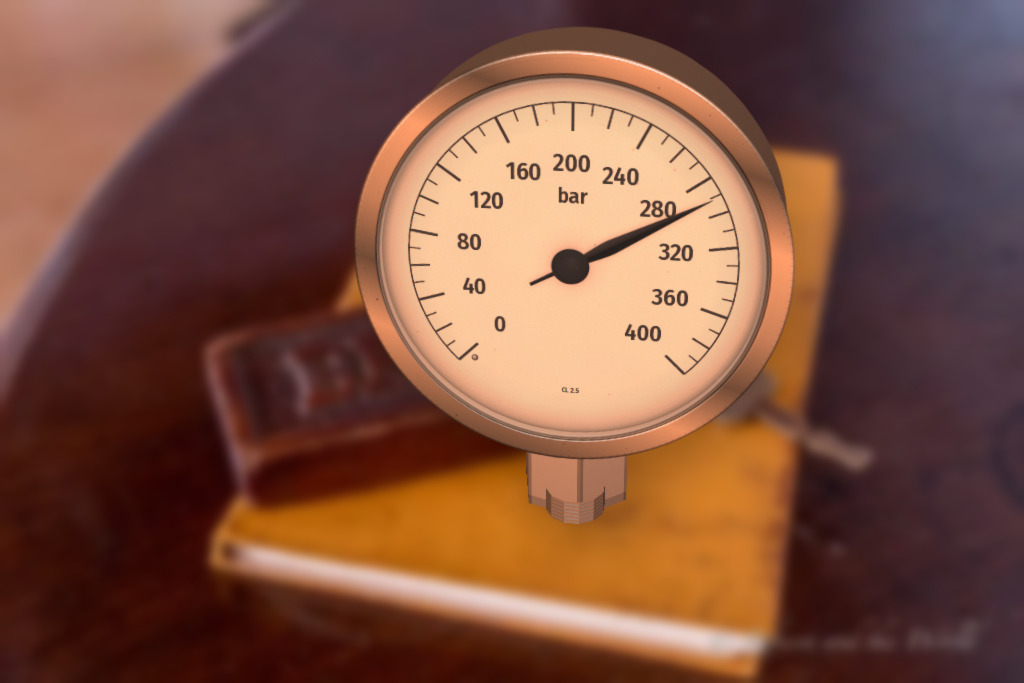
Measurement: 290 bar
